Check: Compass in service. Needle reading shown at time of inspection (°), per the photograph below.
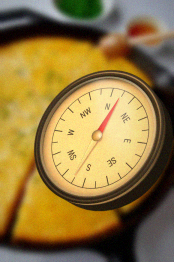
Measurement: 15 °
